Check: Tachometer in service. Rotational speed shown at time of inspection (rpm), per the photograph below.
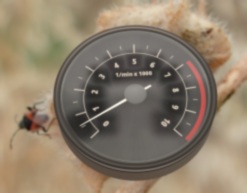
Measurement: 500 rpm
